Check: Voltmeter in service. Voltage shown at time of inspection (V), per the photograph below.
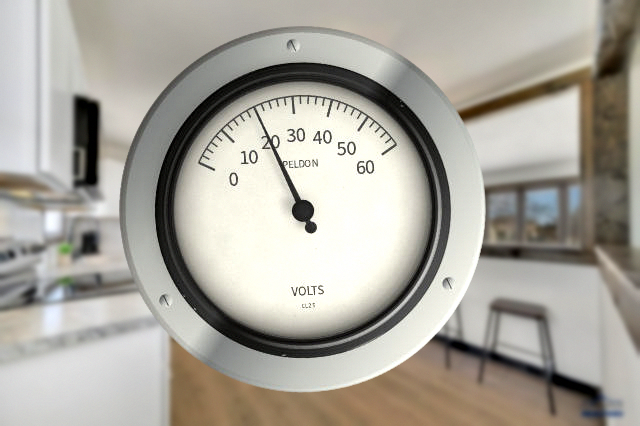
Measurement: 20 V
